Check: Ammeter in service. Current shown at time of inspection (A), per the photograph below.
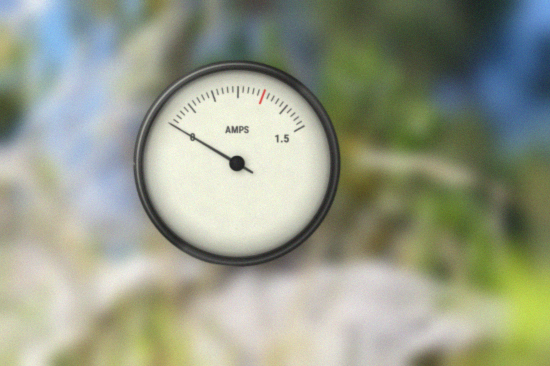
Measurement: 0 A
